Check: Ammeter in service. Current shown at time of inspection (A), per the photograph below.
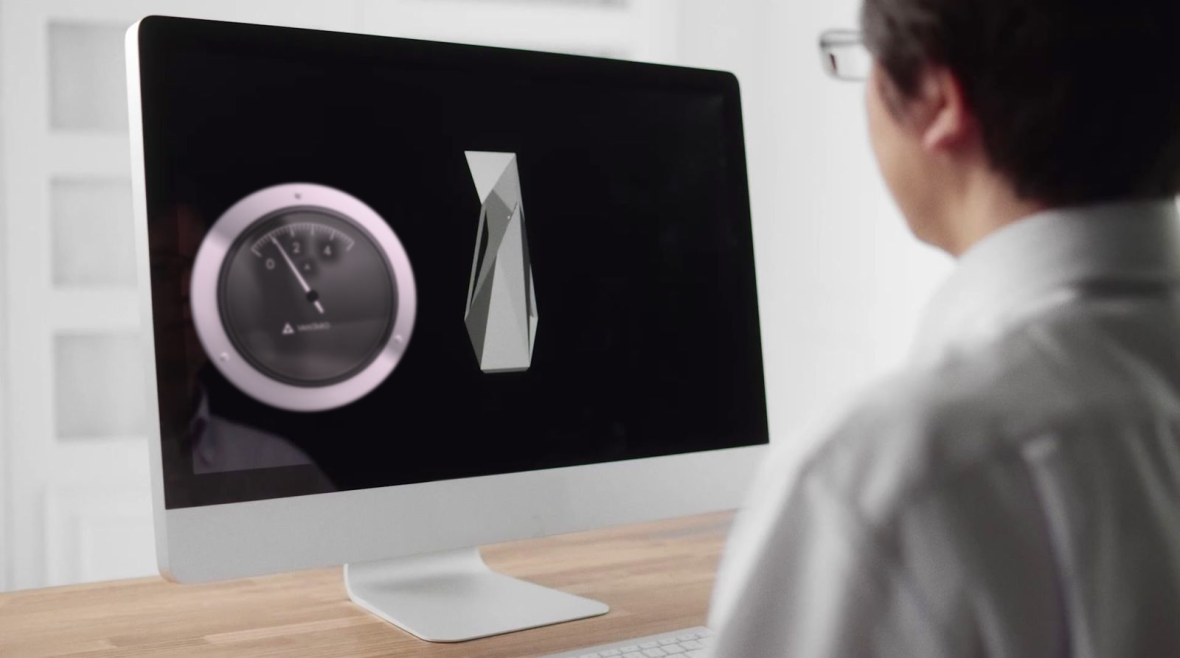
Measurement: 1 A
